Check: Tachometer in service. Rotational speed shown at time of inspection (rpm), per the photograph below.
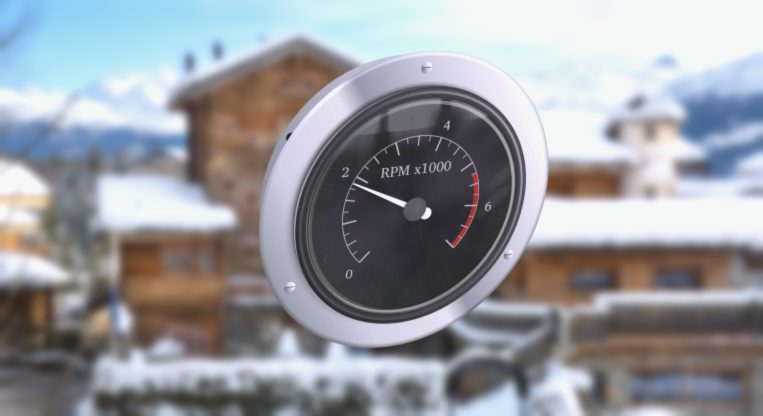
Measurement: 1875 rpm
